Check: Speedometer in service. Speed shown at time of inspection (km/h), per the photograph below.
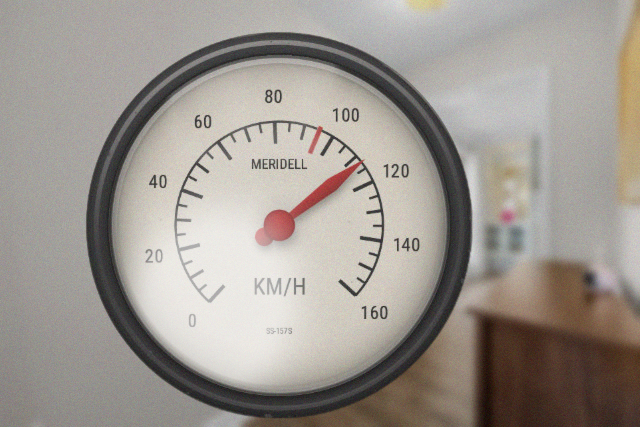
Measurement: 112.5 km/h
